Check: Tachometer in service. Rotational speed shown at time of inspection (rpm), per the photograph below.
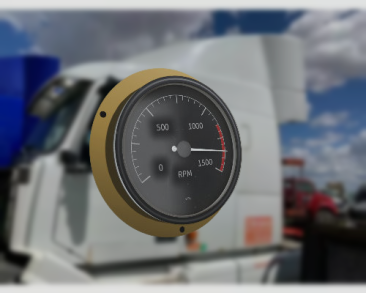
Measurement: 1350 rpm
